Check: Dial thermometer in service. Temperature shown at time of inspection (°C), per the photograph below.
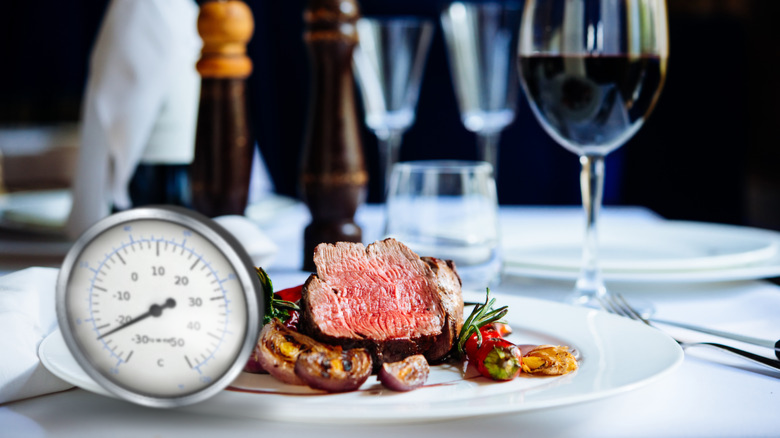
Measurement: -22 °C
